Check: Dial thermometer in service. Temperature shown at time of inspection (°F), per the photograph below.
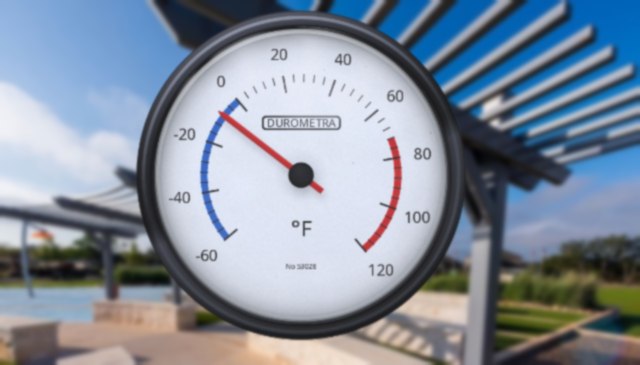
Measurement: -8 °F
